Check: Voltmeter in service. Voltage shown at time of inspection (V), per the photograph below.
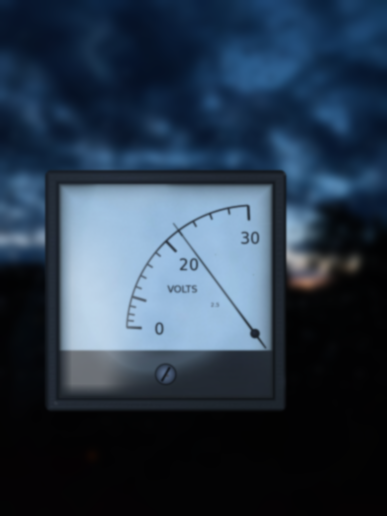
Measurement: 22 V
